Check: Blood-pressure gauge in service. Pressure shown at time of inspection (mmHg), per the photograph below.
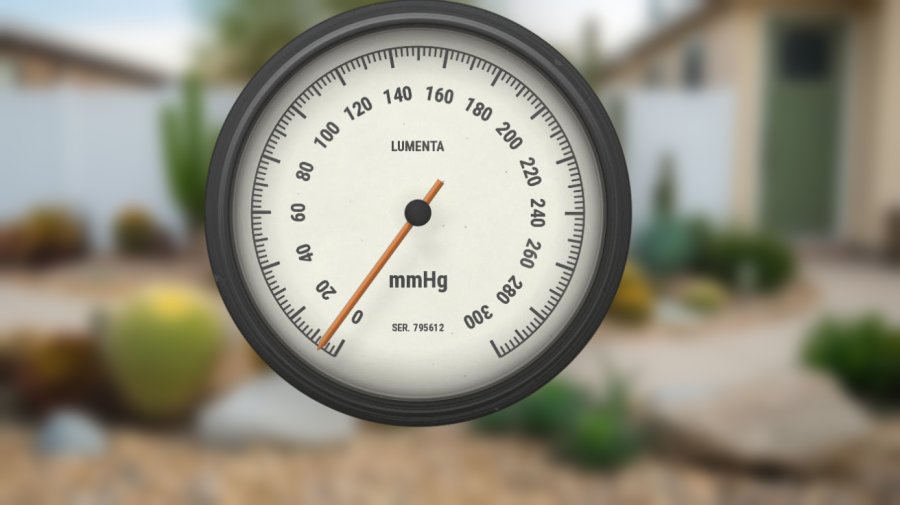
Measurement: 6 mmHg
